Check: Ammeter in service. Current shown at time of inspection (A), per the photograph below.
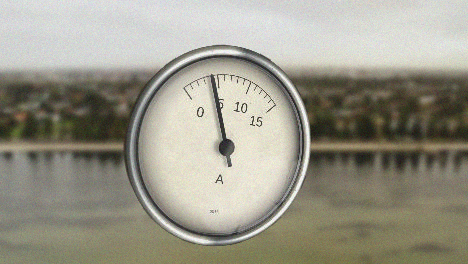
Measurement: 4 A
